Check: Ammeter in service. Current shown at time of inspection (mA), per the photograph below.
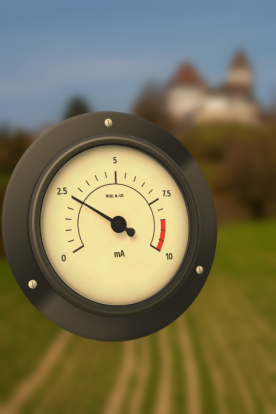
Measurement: 2.5 mA
